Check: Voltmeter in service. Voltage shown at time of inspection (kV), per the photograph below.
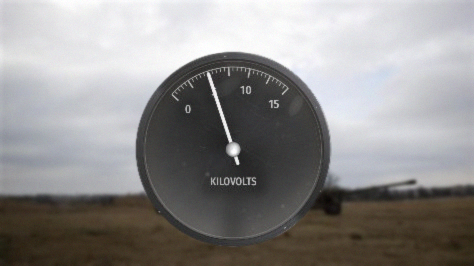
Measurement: 5 kV
